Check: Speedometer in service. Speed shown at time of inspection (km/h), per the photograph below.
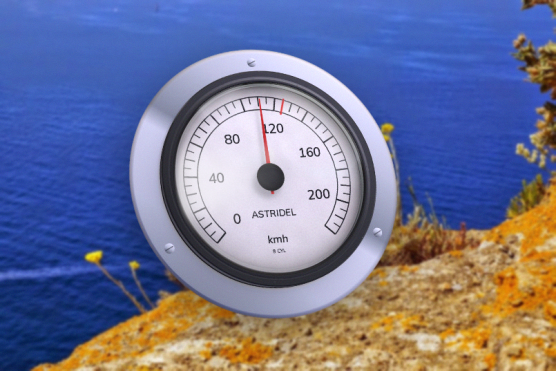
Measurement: 110 km/h
